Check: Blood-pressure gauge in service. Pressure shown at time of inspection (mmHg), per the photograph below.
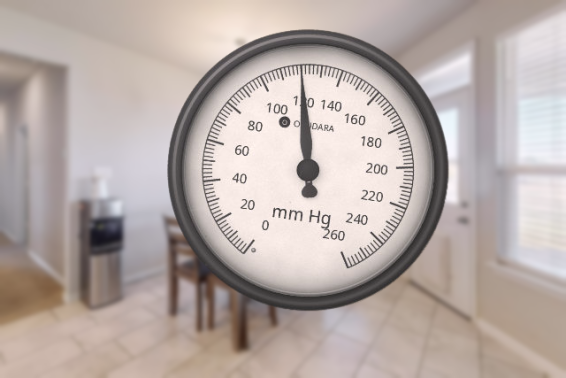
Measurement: 120 mmHg
